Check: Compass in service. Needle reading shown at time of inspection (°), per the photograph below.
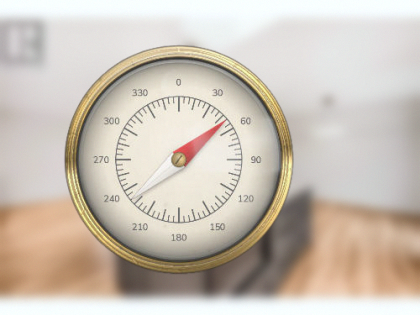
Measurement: 50 °
